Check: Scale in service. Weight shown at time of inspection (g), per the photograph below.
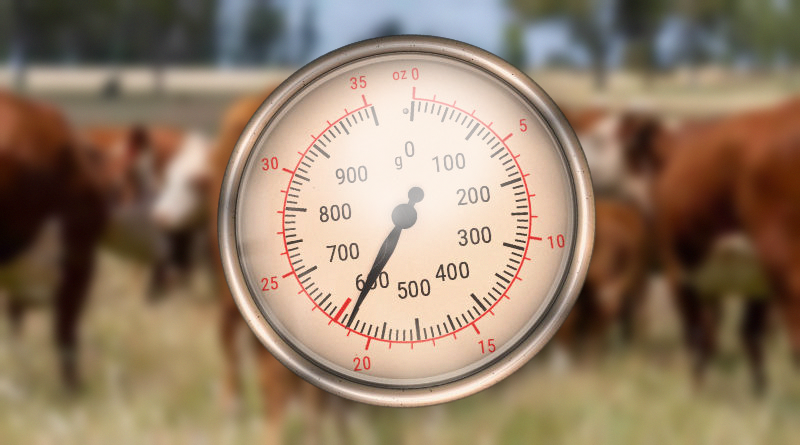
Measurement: 600 g
